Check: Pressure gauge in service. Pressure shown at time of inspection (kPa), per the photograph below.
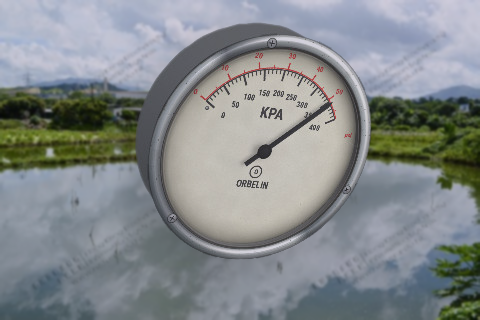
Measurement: 350 kPa
